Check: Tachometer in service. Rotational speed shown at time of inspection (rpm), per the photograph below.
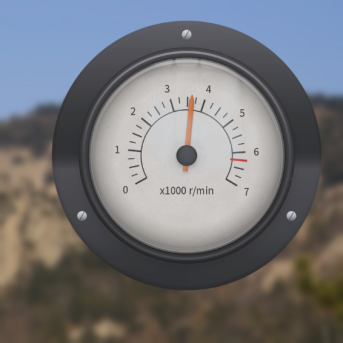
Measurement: 3625 rpm
